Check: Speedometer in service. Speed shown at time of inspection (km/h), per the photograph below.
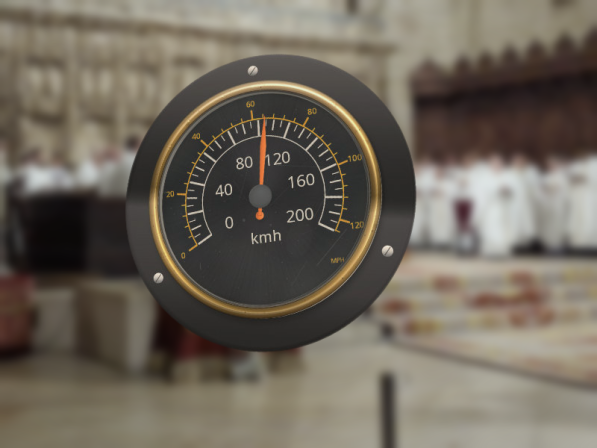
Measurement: 105 km/h
